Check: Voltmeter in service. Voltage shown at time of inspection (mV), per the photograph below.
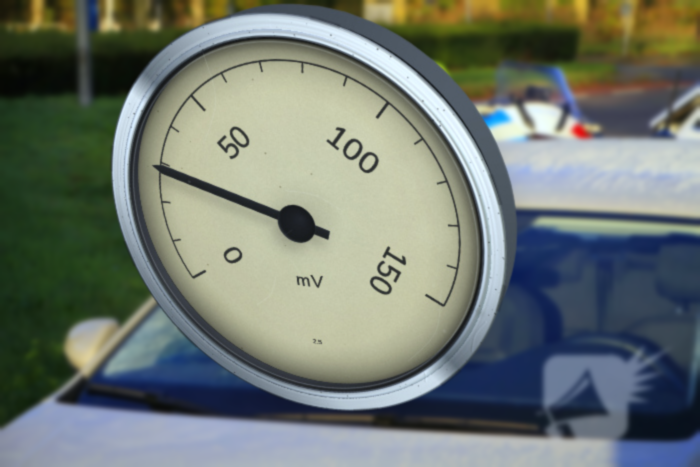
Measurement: 30 mV
